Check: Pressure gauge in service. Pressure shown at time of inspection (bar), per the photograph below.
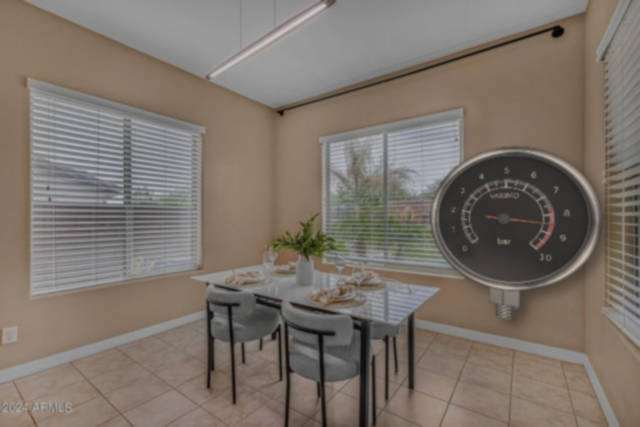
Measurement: 8.5 bar
